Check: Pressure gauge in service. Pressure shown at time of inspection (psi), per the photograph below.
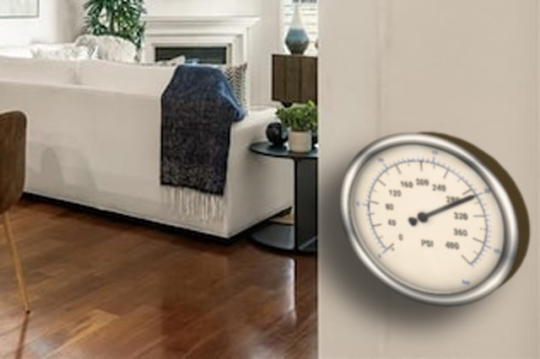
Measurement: 290 psi
